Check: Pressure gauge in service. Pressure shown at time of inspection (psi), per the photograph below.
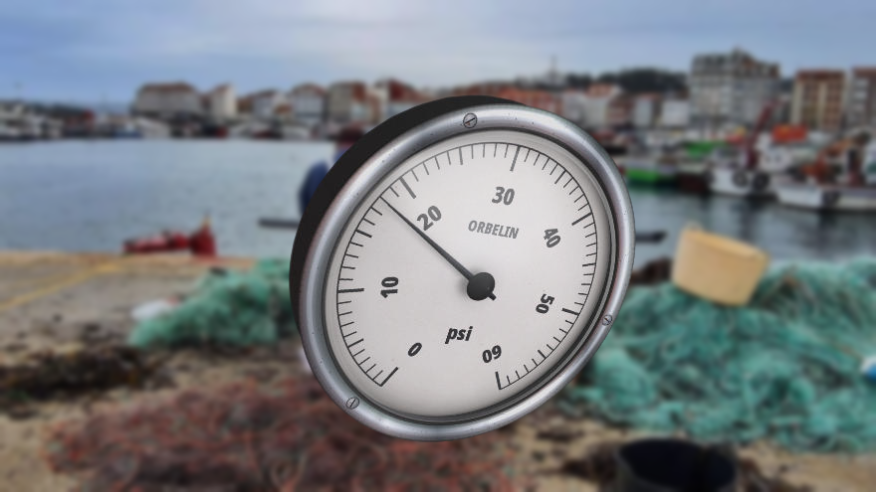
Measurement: 18 psi
